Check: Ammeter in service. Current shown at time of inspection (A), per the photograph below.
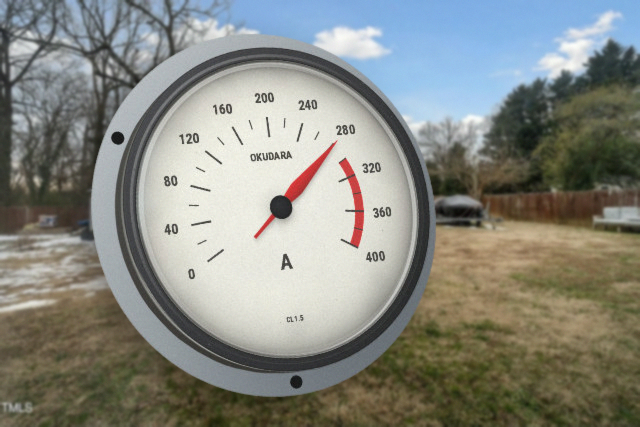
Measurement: 280 A
